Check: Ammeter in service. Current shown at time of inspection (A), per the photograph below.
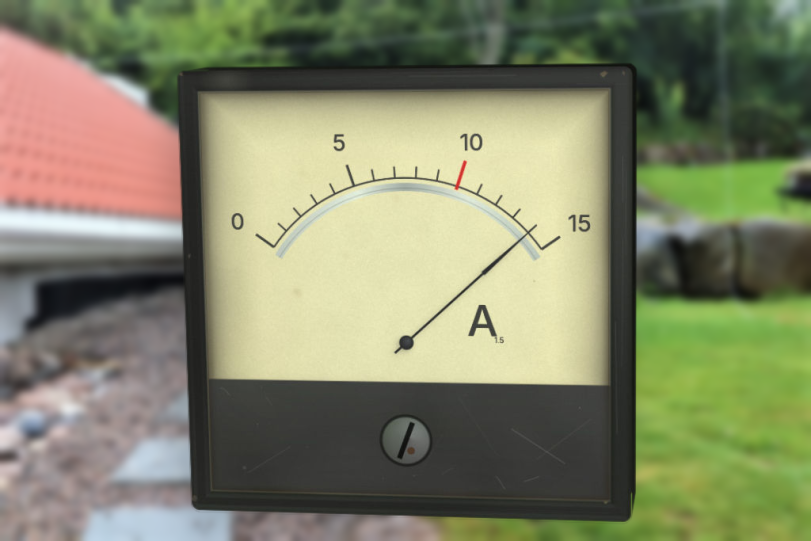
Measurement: 14 A
